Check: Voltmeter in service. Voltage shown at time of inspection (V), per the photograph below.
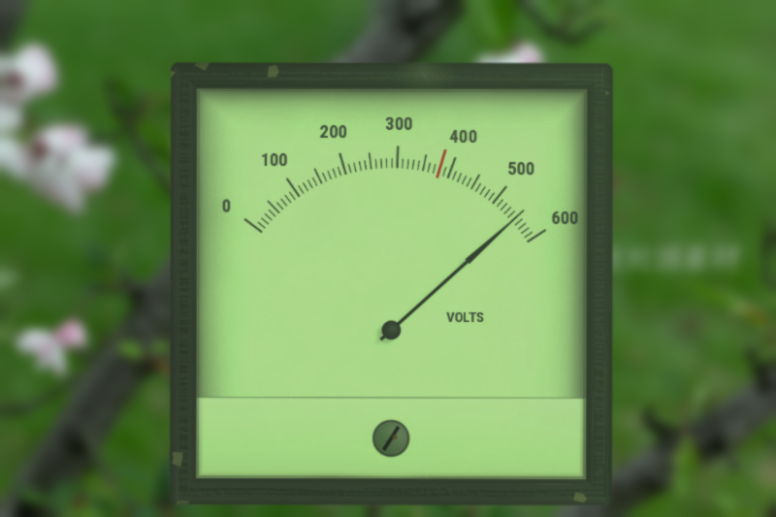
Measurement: 550 V
